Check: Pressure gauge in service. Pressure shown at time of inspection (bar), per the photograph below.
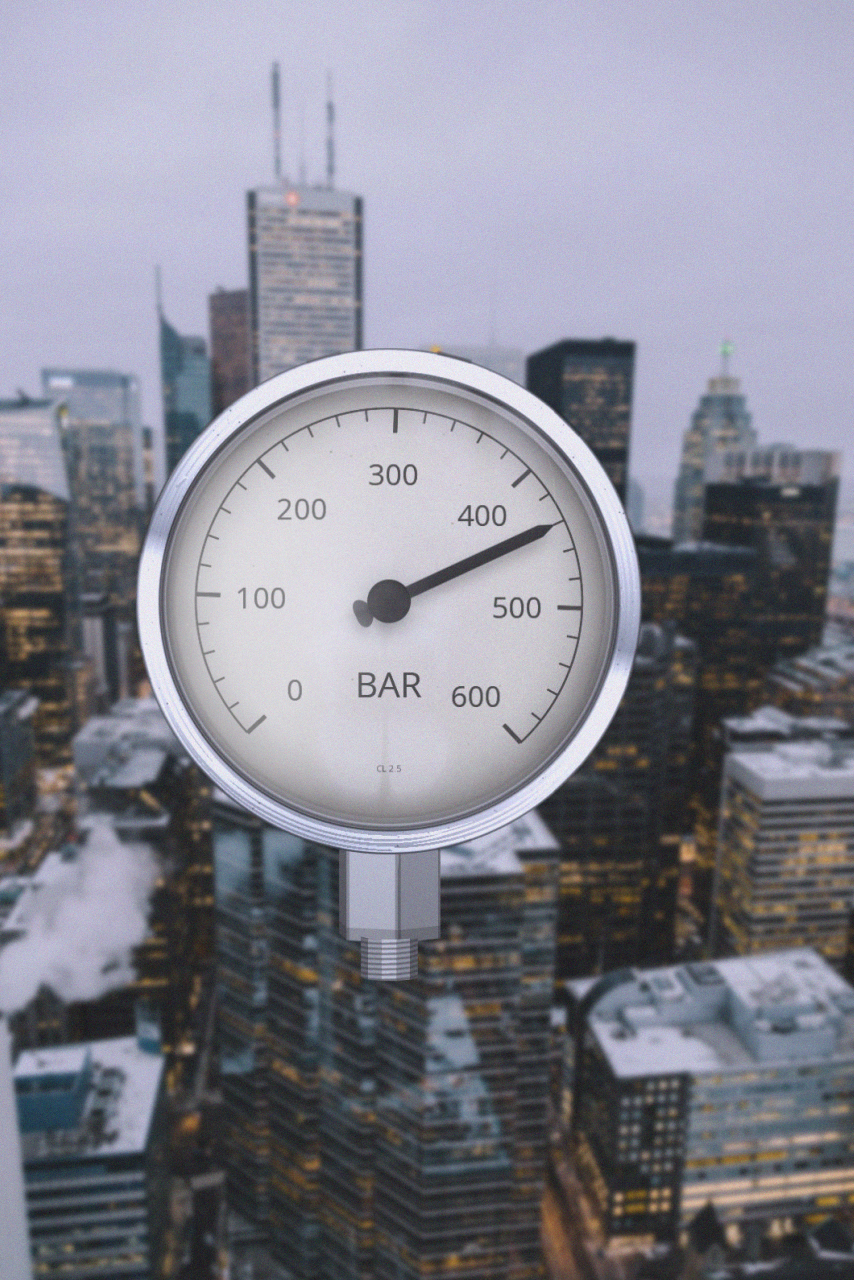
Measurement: 440 bar
